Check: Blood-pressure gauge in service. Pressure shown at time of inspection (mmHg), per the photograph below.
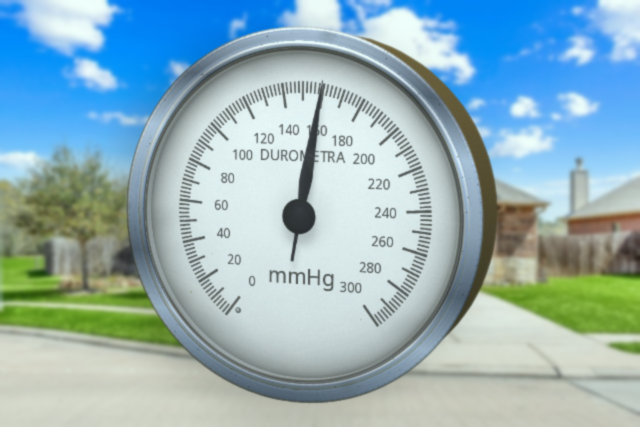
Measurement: 160 mmHg
